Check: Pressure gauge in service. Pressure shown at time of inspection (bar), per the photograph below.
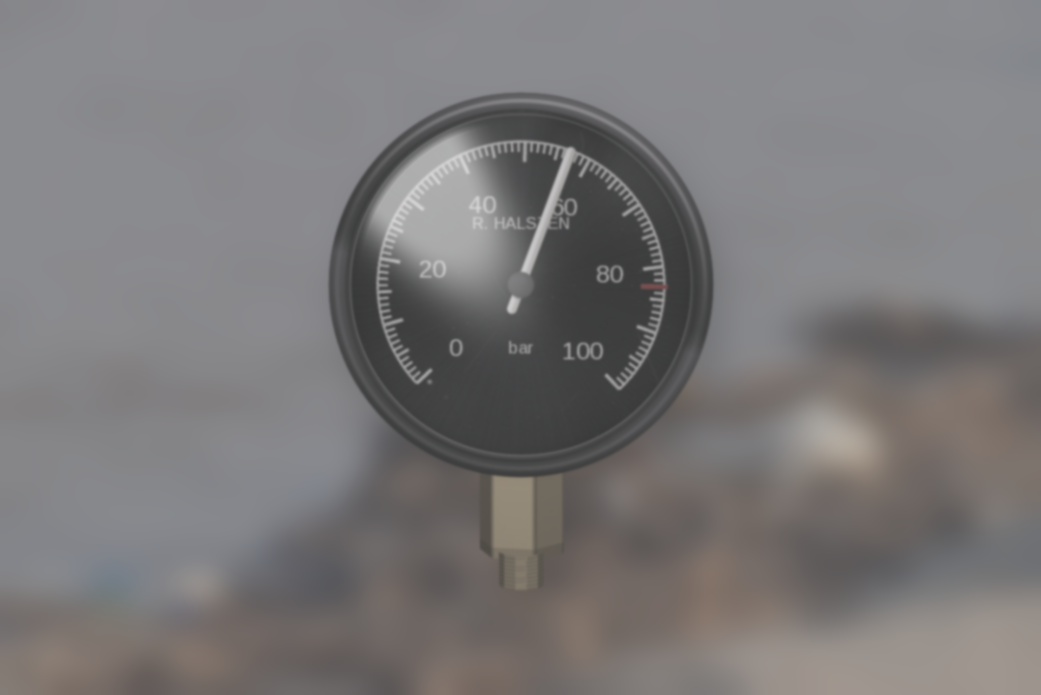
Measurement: 57 bar
